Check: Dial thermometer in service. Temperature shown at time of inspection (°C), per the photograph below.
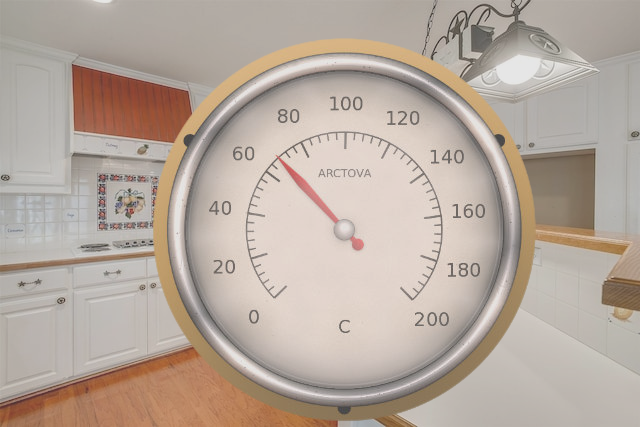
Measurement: 68 °C
